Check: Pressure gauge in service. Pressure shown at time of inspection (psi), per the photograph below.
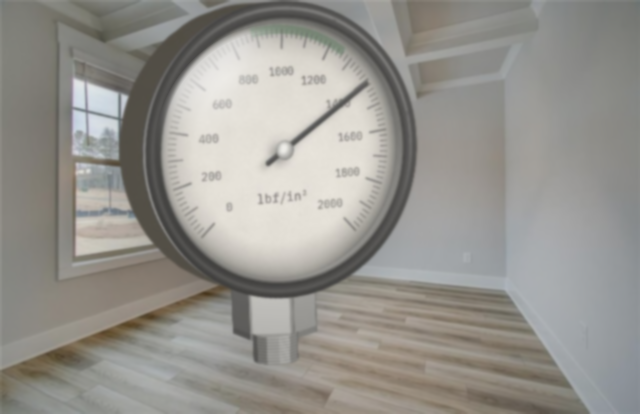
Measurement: 1400 psi
